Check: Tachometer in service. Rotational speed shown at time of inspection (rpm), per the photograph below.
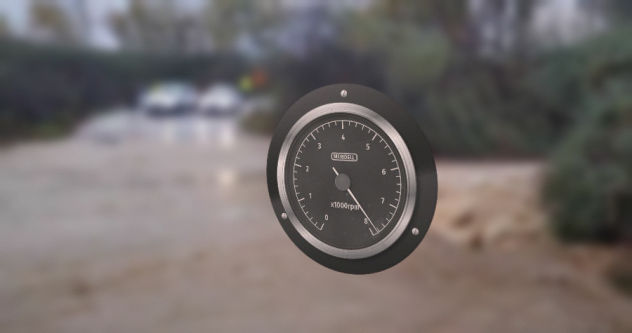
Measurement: 7800 rpm
